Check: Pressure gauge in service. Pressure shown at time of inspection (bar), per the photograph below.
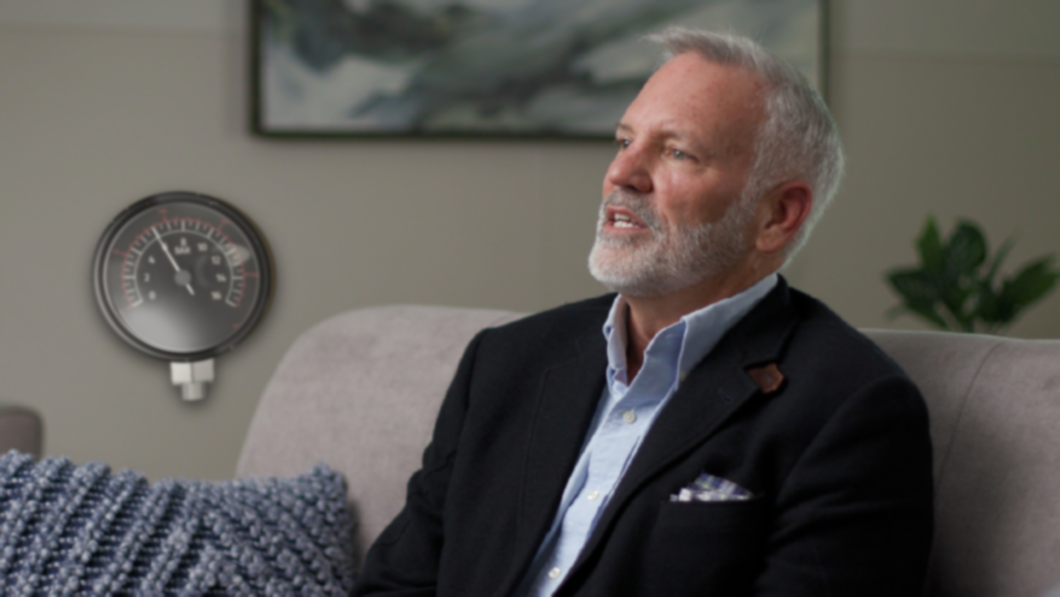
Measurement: 6 bar
